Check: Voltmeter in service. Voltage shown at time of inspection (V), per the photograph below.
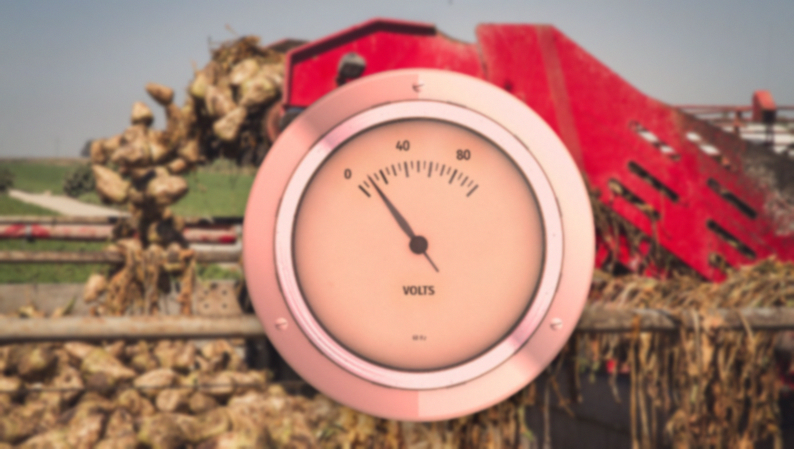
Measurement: 10 V
